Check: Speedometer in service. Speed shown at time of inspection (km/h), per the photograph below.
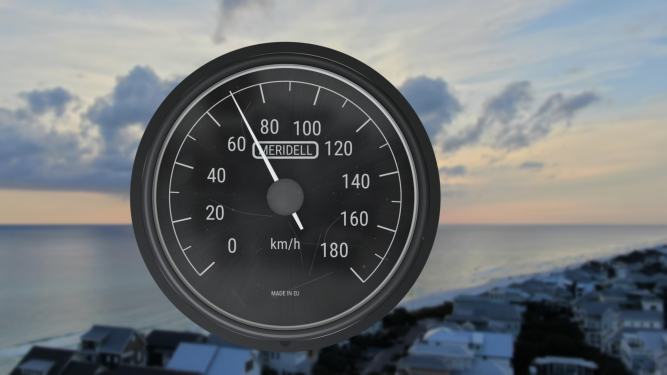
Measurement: 70 km/h
